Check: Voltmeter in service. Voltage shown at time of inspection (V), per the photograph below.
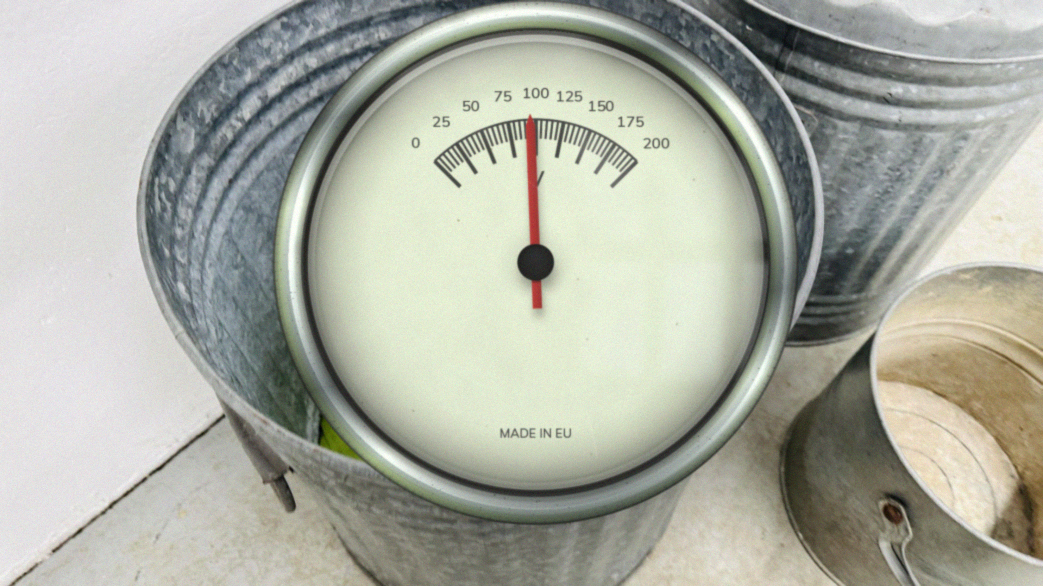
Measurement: 95 V
